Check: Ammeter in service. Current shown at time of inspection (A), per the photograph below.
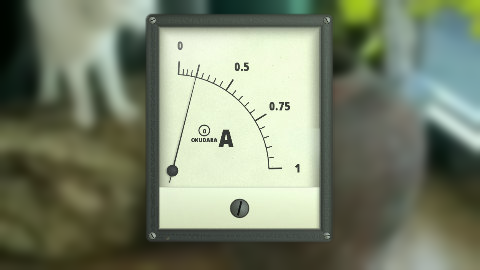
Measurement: 0.25 A
